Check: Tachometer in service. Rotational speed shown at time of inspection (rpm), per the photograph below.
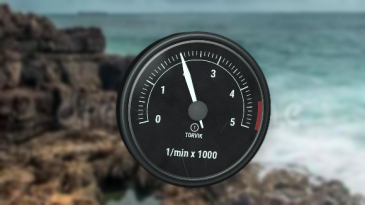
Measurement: 2000 rpm
